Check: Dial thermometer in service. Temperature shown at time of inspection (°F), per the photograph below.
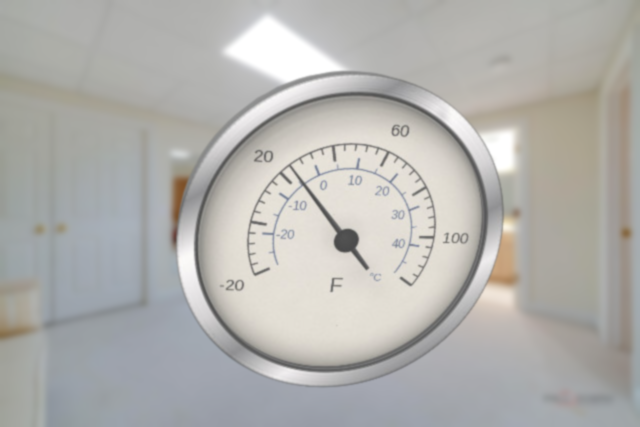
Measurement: 24 °F
